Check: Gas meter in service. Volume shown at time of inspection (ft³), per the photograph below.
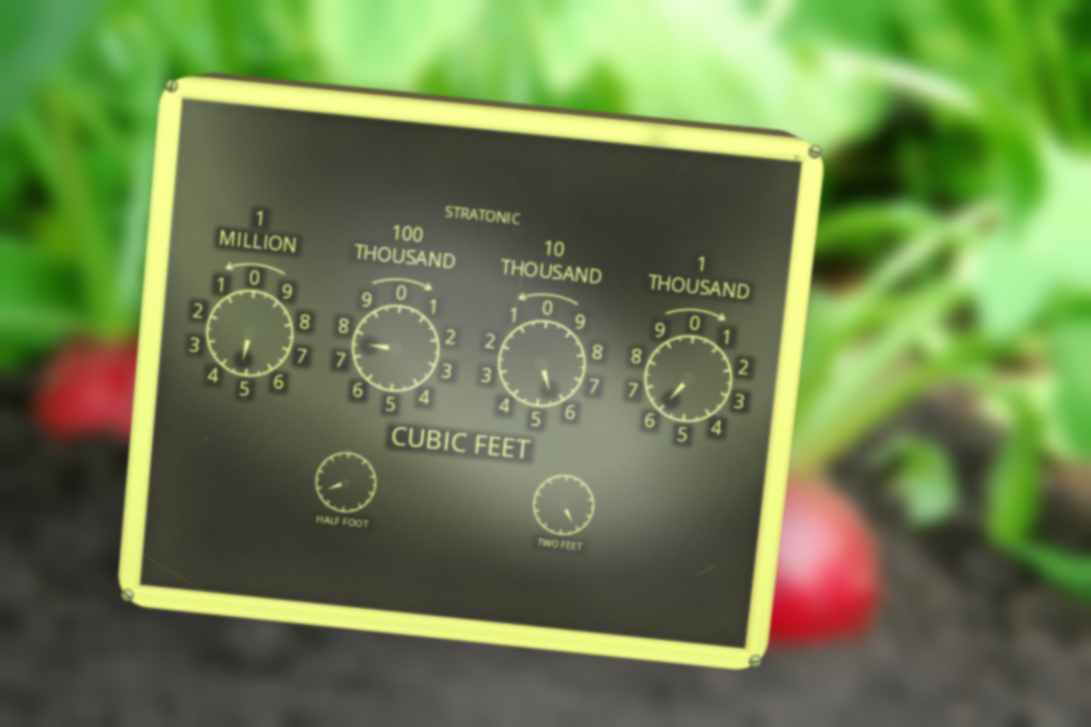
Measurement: 475600 ft³
